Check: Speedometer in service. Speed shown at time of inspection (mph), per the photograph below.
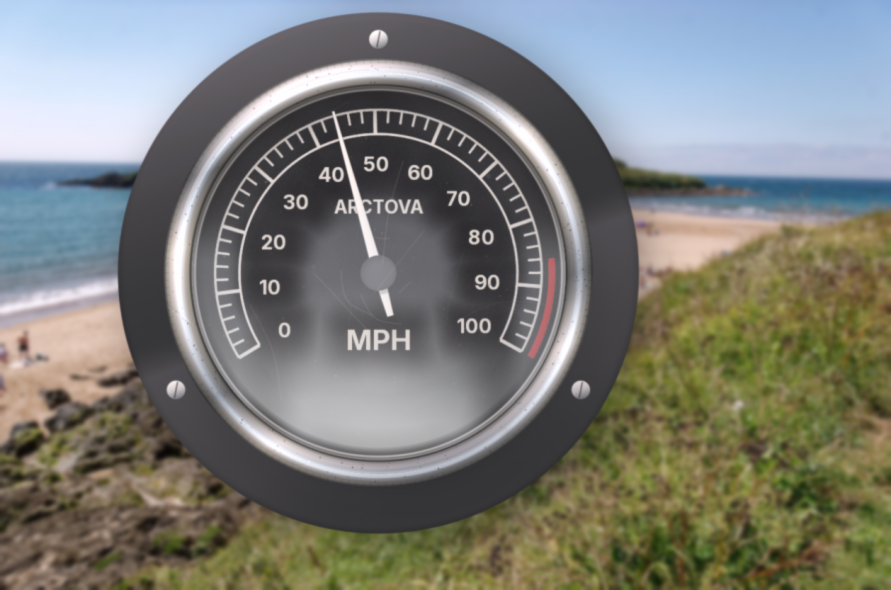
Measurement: 44 mph
